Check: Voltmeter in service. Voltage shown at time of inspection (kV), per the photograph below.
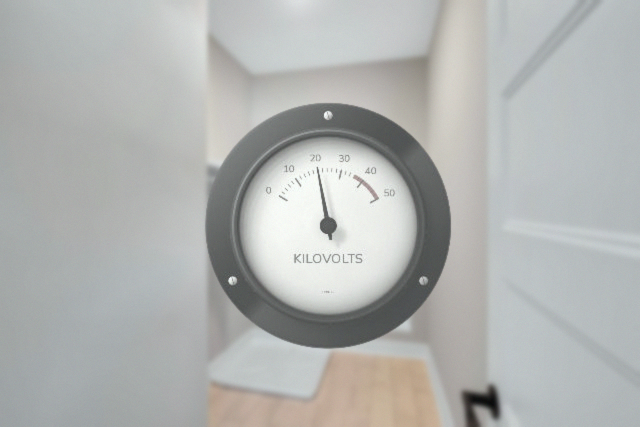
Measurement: 20 kV
